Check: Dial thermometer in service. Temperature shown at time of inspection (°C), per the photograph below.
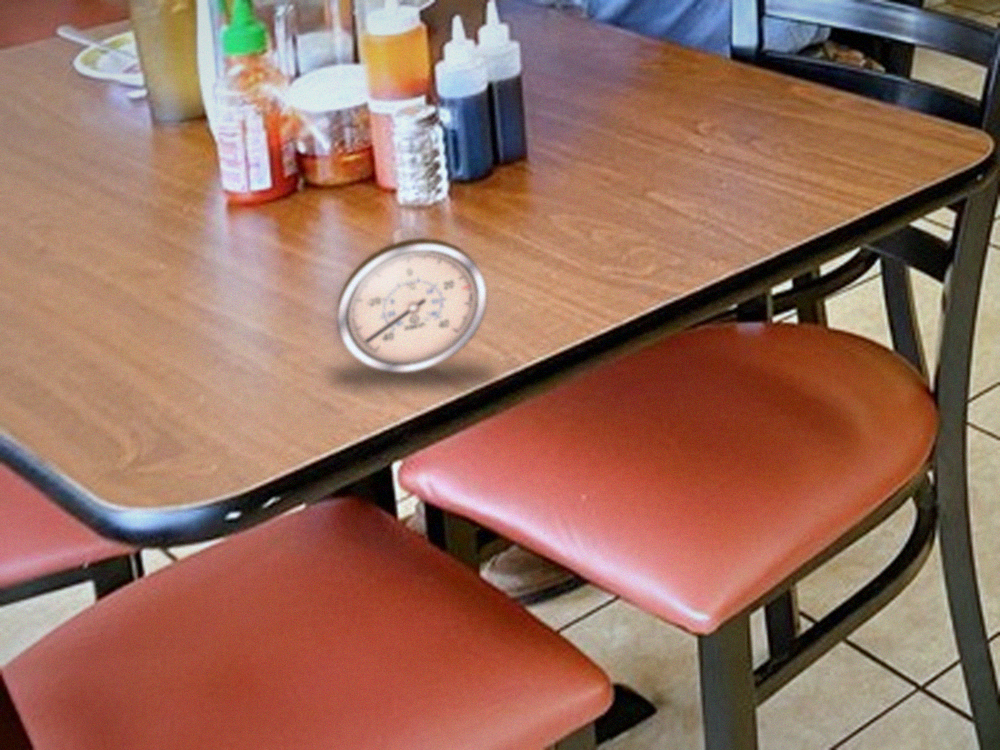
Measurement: -35 °C
